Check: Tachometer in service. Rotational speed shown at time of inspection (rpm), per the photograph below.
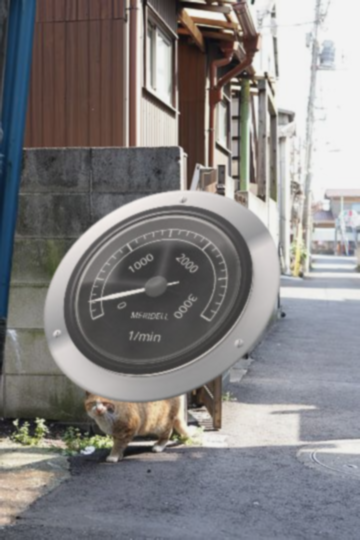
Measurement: 200 rpm
